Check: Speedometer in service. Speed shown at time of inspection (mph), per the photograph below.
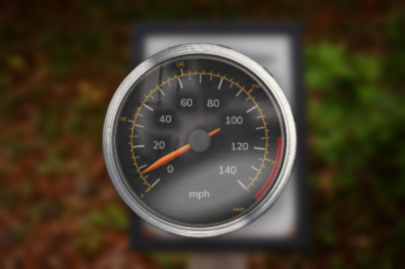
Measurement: 7.5 mph
